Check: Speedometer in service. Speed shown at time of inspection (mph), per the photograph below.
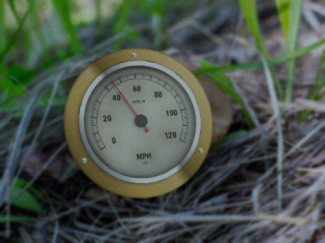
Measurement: 45 mph
